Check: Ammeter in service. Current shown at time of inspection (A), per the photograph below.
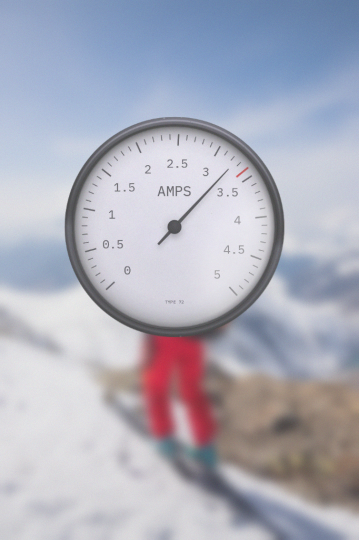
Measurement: 3.25 A
